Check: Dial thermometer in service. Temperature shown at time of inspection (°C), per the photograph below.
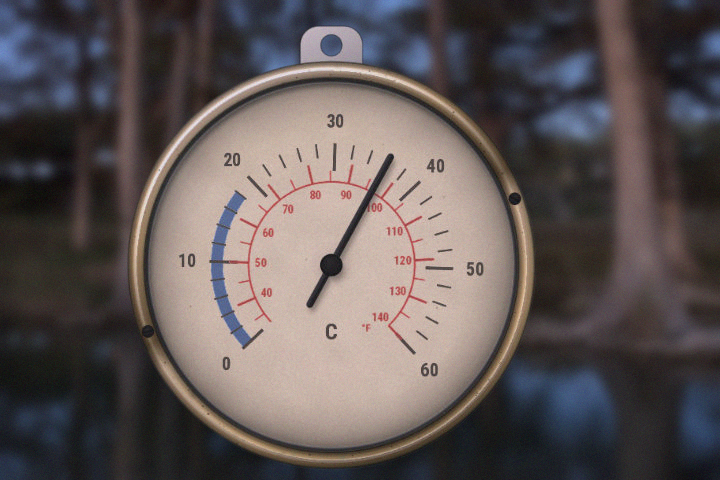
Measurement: 36 °C
